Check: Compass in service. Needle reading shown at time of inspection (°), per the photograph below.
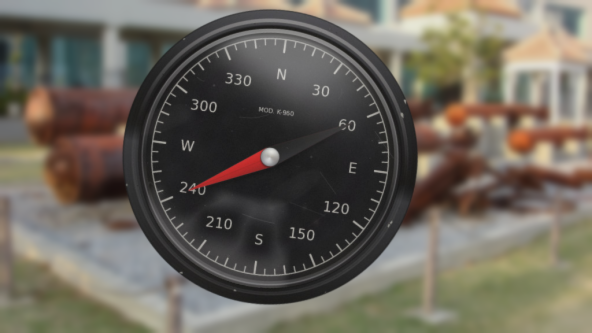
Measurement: 240 °
